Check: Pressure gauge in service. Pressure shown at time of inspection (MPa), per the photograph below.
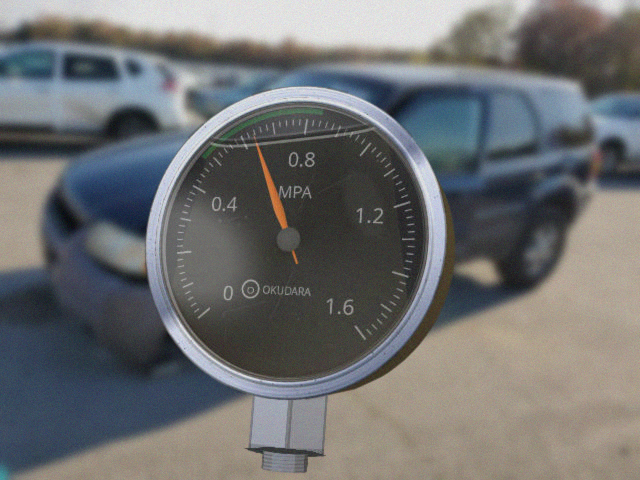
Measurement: 0.64 MPa
